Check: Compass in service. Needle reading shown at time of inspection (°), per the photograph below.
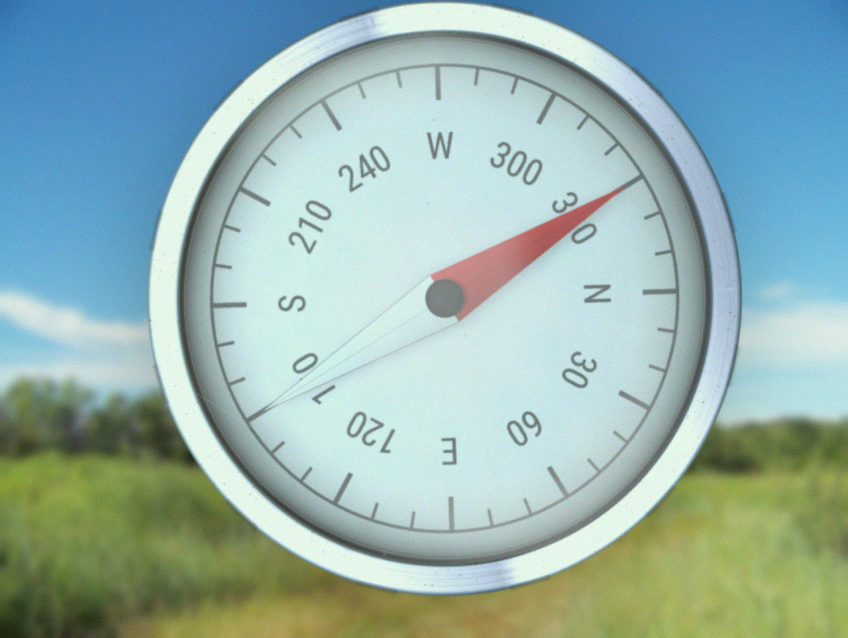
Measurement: 330 °
